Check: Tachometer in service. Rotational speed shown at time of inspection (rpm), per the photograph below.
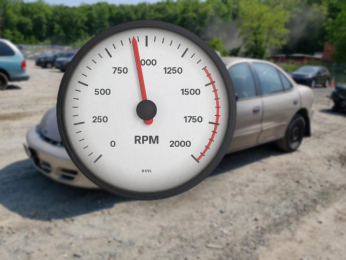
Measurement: 925 rpm
